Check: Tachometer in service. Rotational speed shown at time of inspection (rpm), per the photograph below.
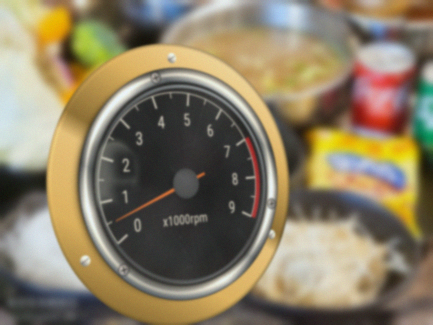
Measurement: 500 rpm
